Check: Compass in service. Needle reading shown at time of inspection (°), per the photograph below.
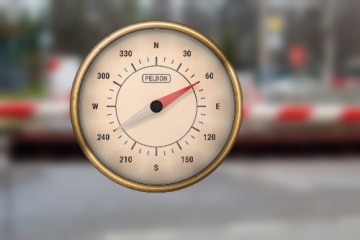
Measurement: 60 °
